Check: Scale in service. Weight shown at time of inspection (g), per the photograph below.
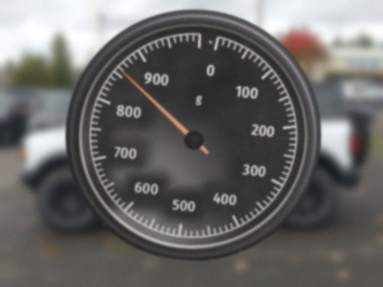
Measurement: 860 g
